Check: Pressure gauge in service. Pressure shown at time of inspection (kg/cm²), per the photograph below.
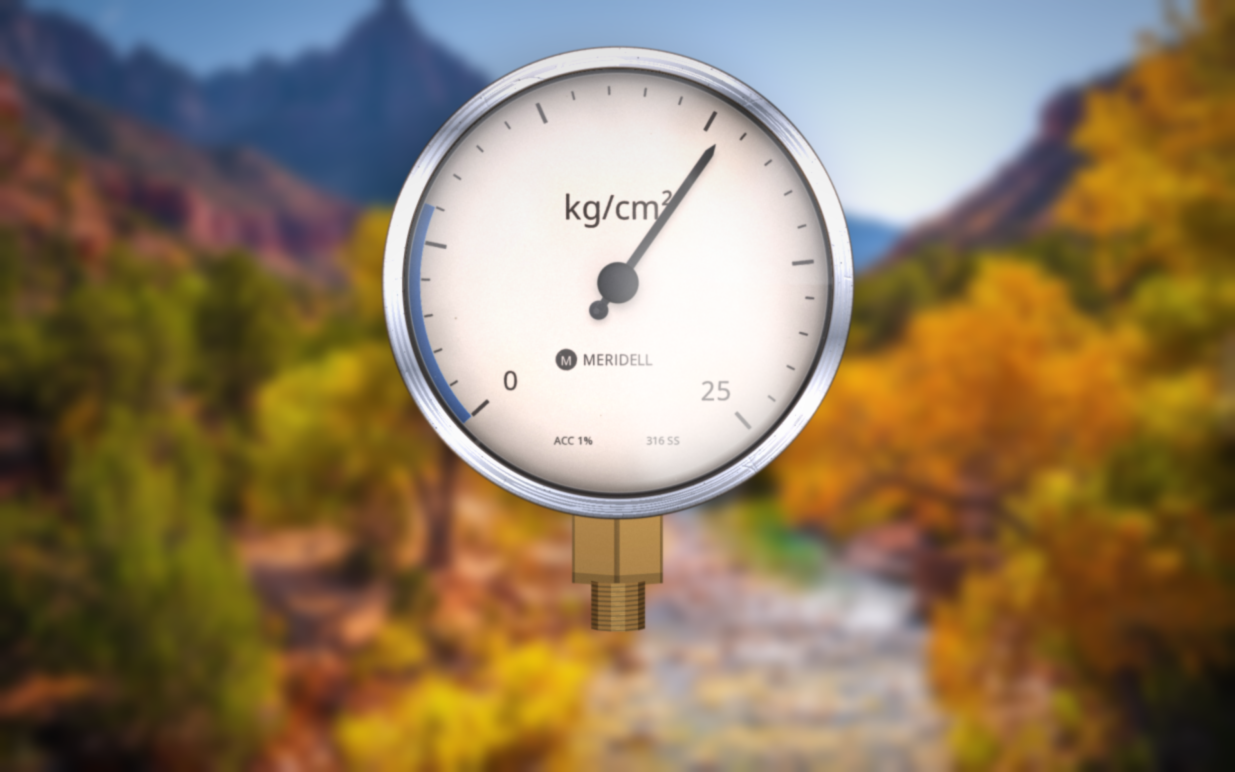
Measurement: 15.5 kg/cm²
